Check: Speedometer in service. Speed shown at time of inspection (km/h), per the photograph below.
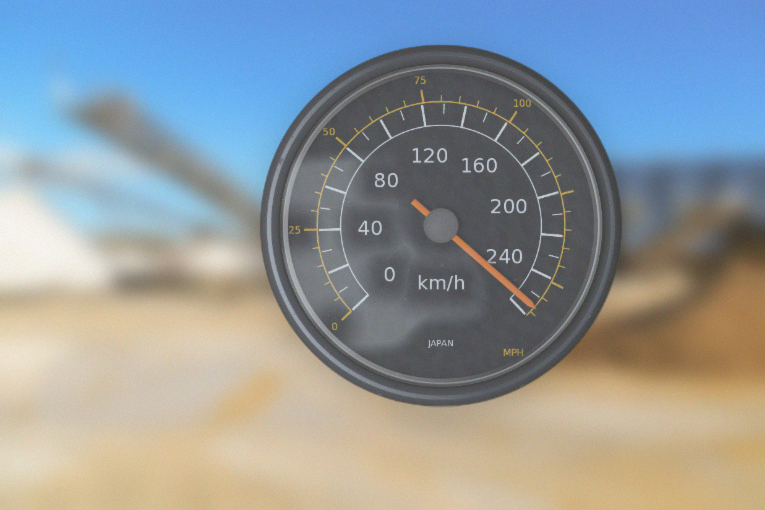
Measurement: 255 km/h
